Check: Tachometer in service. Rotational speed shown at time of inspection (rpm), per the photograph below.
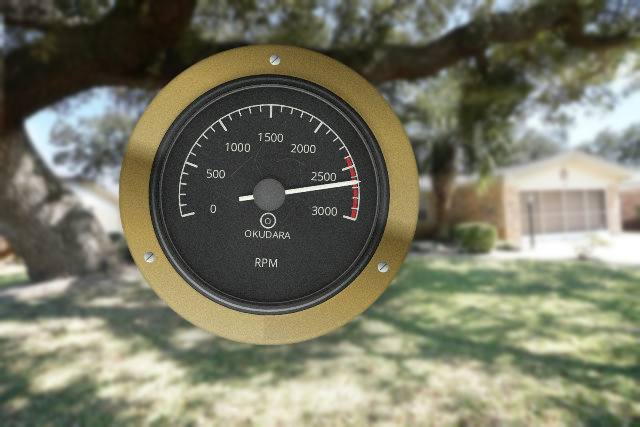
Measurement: 2650 rpm
